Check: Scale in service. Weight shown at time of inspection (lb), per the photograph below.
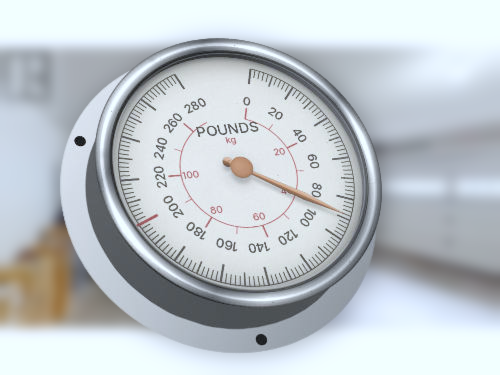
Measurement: 90 lb
